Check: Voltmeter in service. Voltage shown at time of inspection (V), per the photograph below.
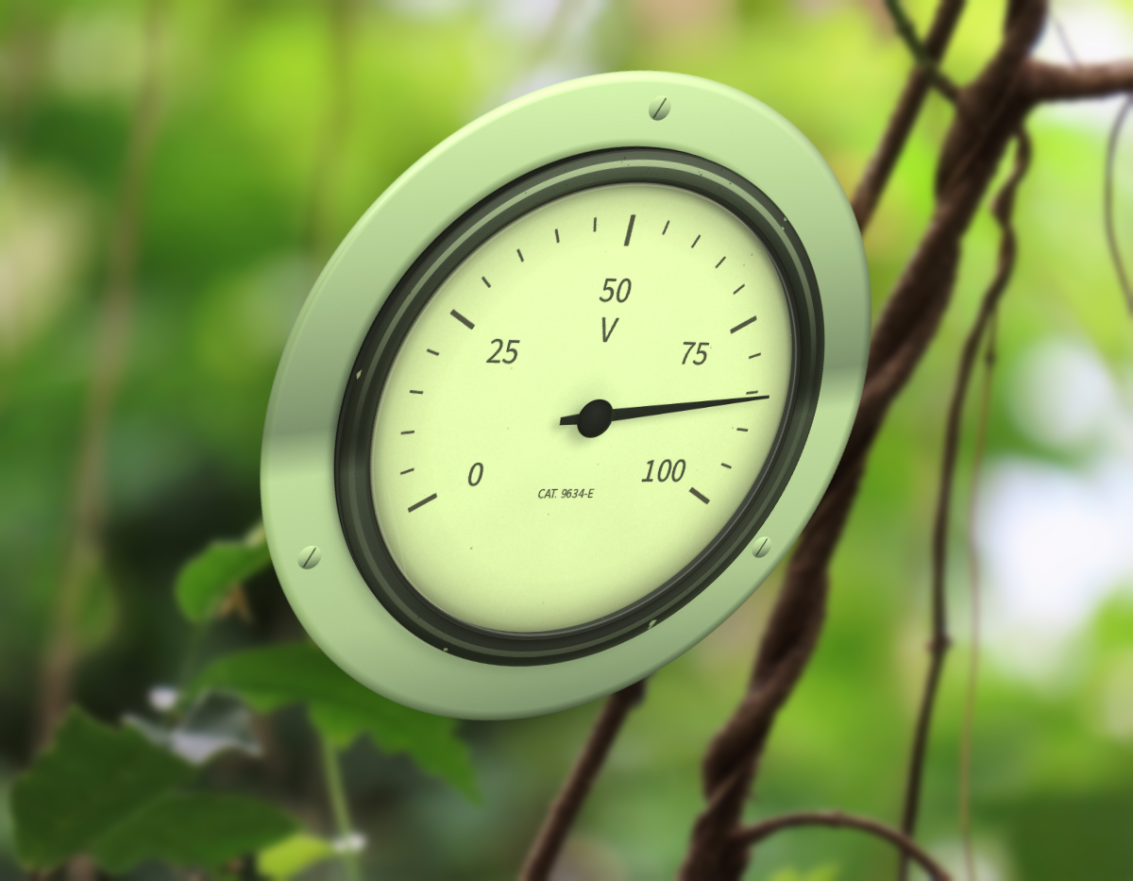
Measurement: 85 V
